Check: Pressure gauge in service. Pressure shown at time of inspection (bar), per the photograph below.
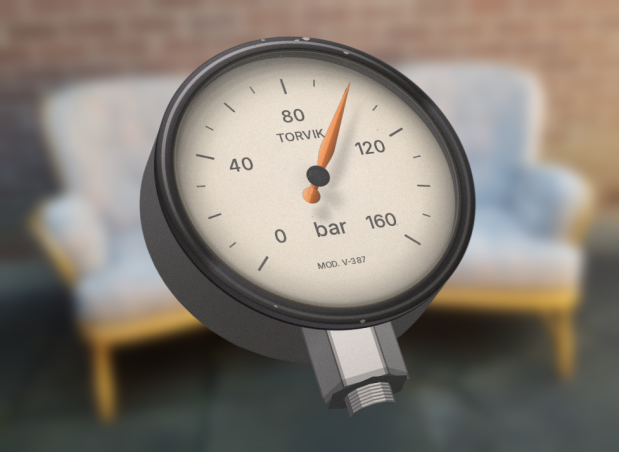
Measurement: 100 bar
